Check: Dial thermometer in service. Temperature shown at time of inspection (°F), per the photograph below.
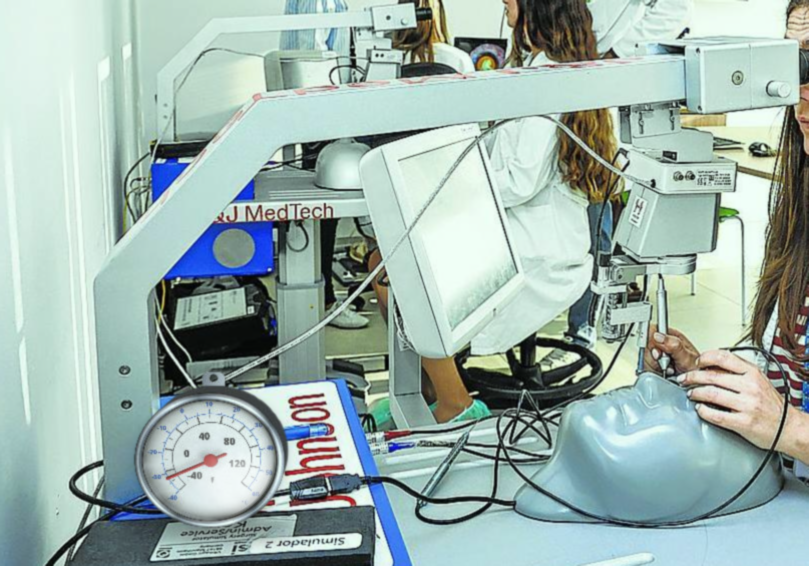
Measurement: -25 °F
